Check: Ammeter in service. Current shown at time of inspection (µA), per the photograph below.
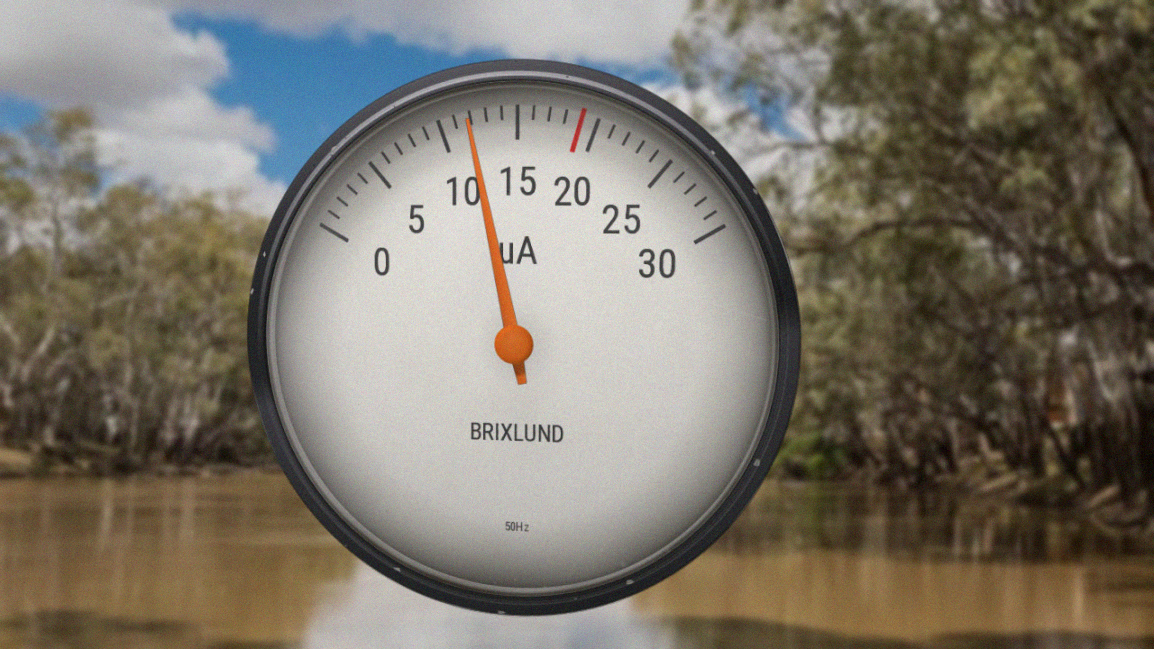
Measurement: 12 µA
